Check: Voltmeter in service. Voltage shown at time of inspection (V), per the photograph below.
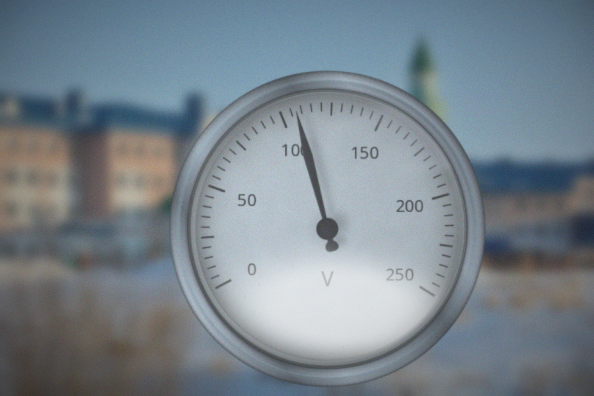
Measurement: 107.5 V
